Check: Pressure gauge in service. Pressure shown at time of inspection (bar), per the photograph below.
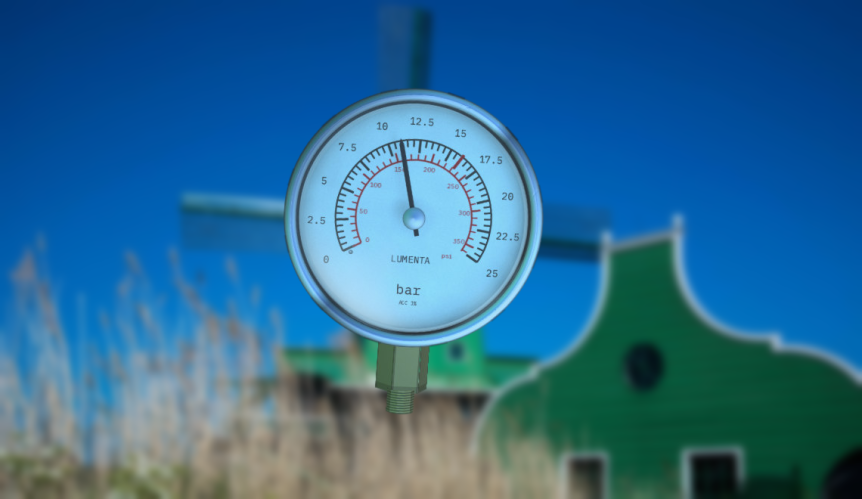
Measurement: 11 bar
